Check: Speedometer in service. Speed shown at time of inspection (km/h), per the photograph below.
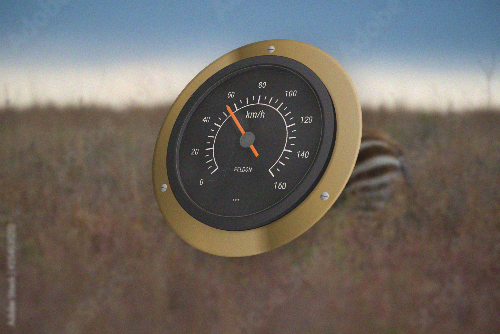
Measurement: 55 km/h
